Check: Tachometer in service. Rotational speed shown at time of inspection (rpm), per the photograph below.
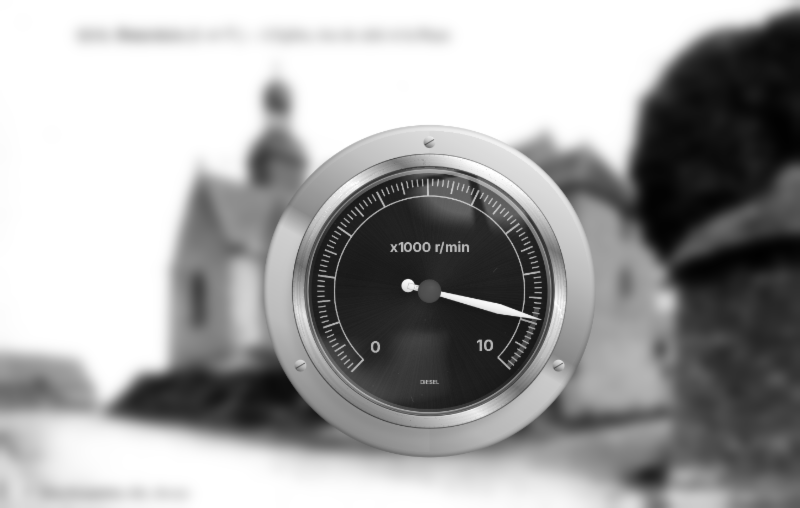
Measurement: 8900 rpm
